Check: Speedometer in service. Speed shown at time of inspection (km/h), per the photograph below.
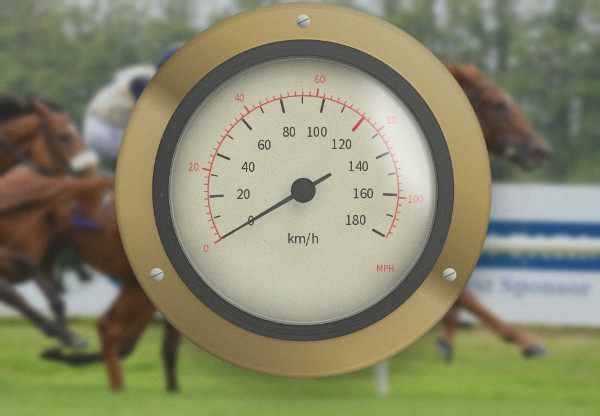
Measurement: 0 km/h
